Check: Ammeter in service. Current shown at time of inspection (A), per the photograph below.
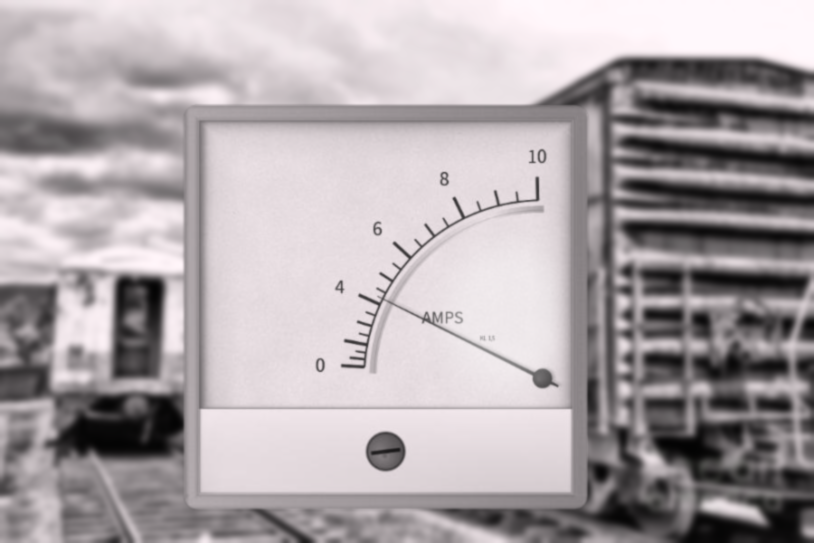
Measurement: 4.25 A
